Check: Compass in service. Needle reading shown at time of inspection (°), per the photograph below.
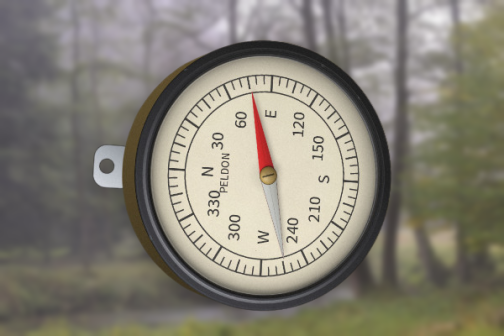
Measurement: 75 °
